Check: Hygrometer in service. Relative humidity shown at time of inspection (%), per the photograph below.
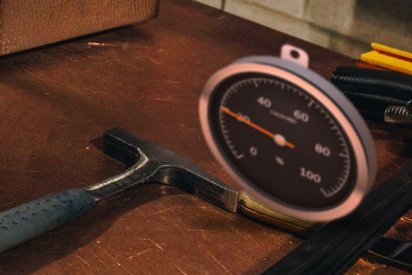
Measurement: 20 %
